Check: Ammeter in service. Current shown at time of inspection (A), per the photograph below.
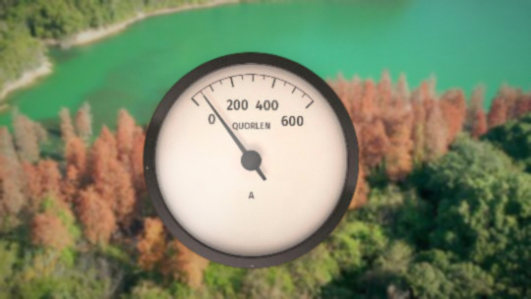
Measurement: 50 A
